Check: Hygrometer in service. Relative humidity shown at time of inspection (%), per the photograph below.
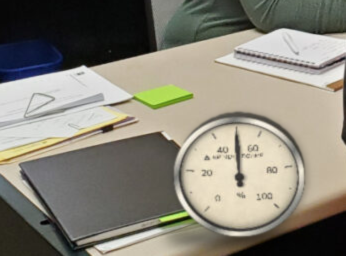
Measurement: 50 %
